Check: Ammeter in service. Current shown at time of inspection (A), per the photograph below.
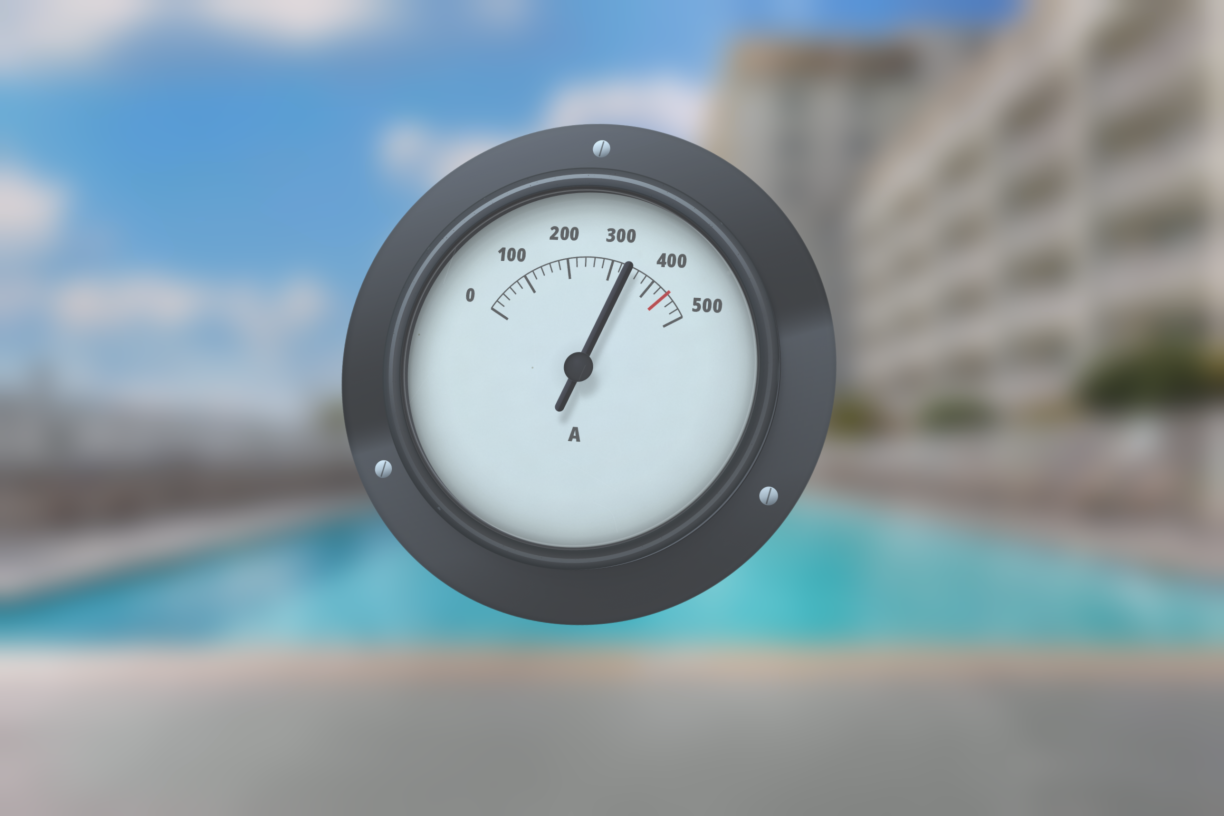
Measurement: 340 A
